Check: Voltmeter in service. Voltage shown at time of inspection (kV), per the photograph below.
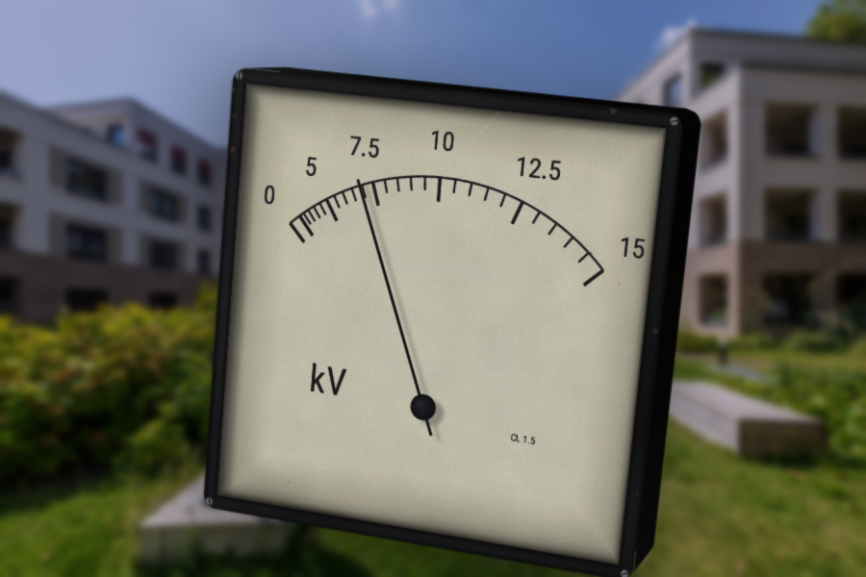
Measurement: 7 kV
